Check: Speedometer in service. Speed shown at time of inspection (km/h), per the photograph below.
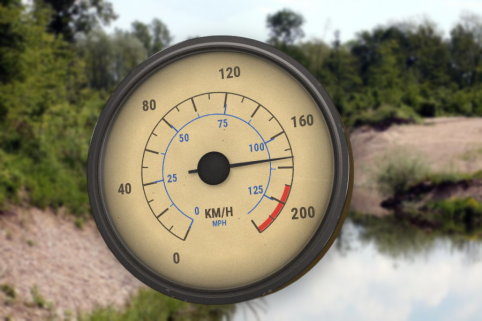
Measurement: 175 km/h
